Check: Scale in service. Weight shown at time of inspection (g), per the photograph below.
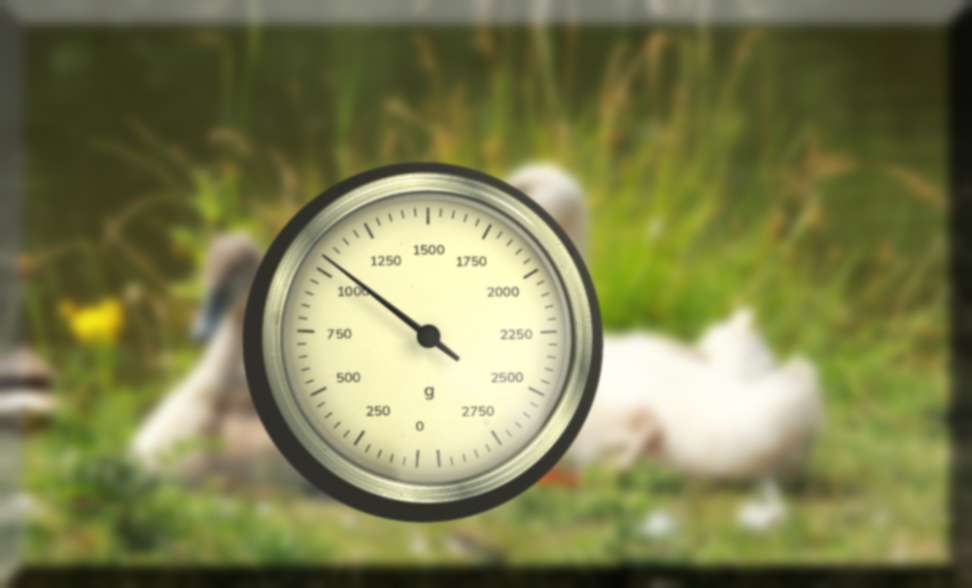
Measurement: 1050 g
